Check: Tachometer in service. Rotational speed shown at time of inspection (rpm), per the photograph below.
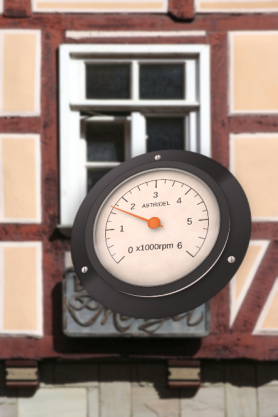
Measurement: 1625 rpm
